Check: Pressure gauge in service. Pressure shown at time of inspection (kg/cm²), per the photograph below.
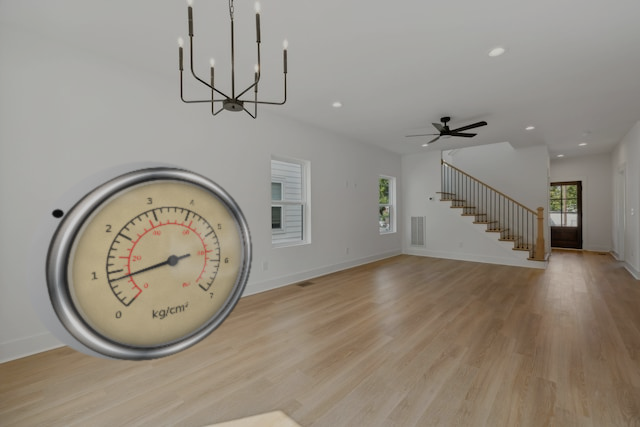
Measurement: 0.8 kg/cm²
